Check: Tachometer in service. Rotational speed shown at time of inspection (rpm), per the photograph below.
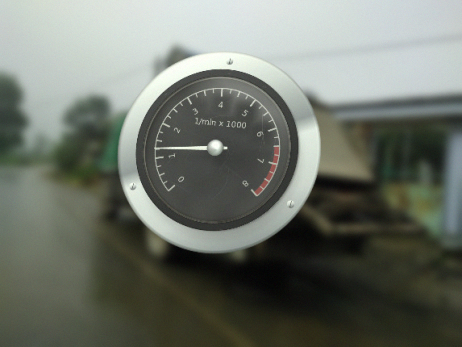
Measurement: 1250 rpm
